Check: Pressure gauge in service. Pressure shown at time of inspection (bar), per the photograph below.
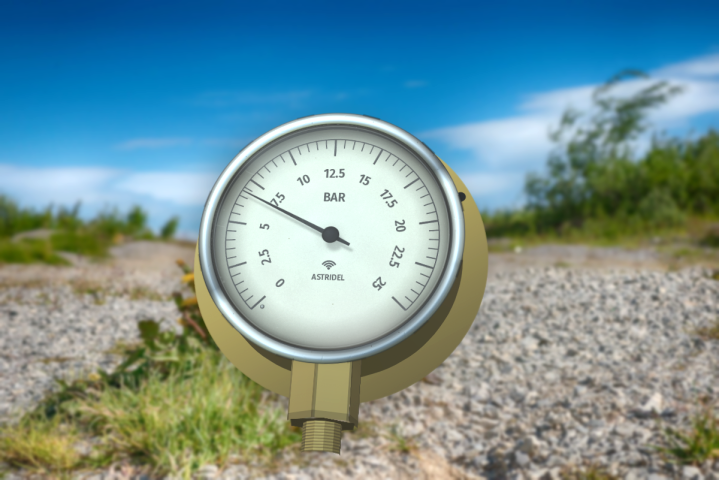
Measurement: 6.75 bar
